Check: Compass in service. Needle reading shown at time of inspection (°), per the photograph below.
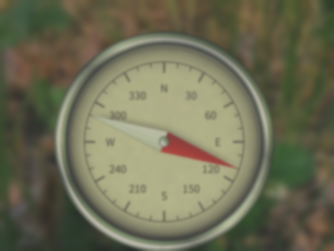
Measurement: 110 °
